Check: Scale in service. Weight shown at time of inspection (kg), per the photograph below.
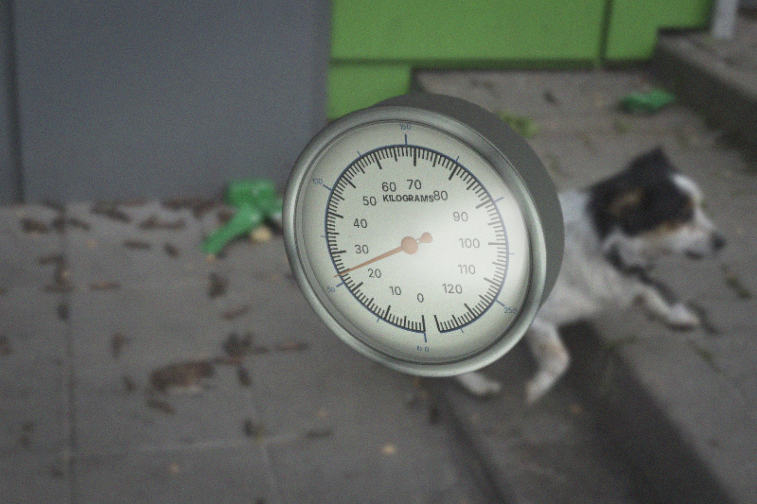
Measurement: 25 kg
